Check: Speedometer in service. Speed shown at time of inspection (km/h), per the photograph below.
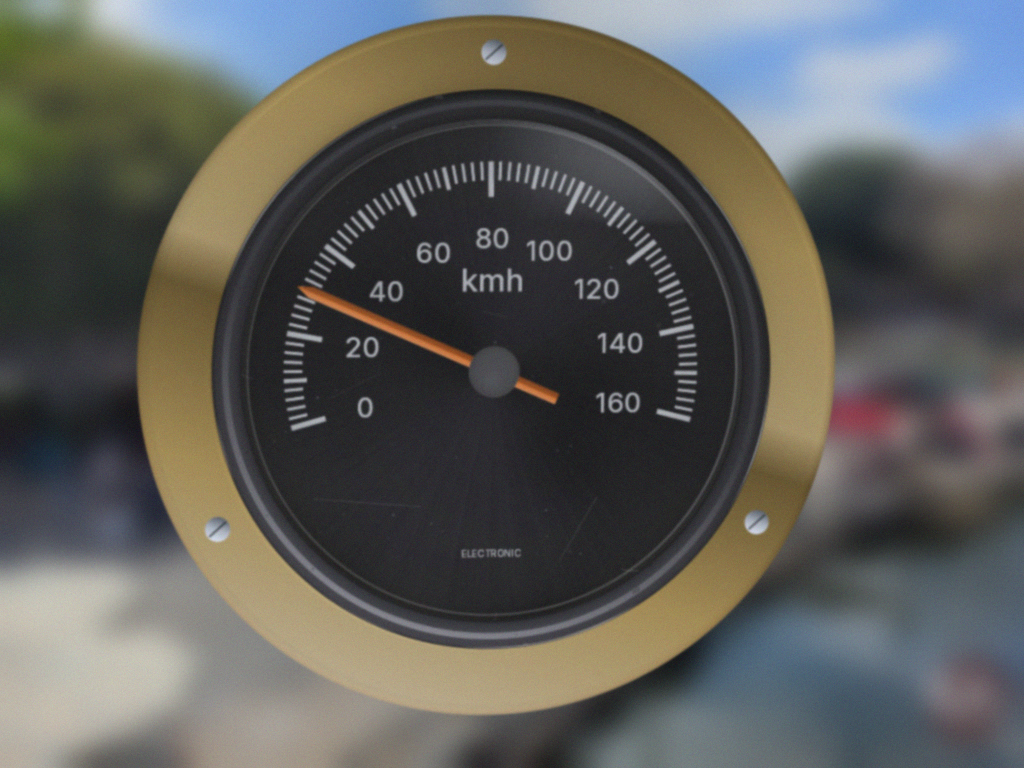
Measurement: 30 km/h
